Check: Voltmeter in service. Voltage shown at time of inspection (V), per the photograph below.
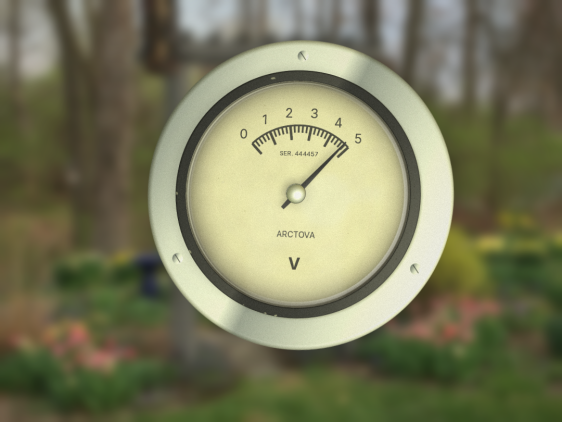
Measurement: 4.8 V
